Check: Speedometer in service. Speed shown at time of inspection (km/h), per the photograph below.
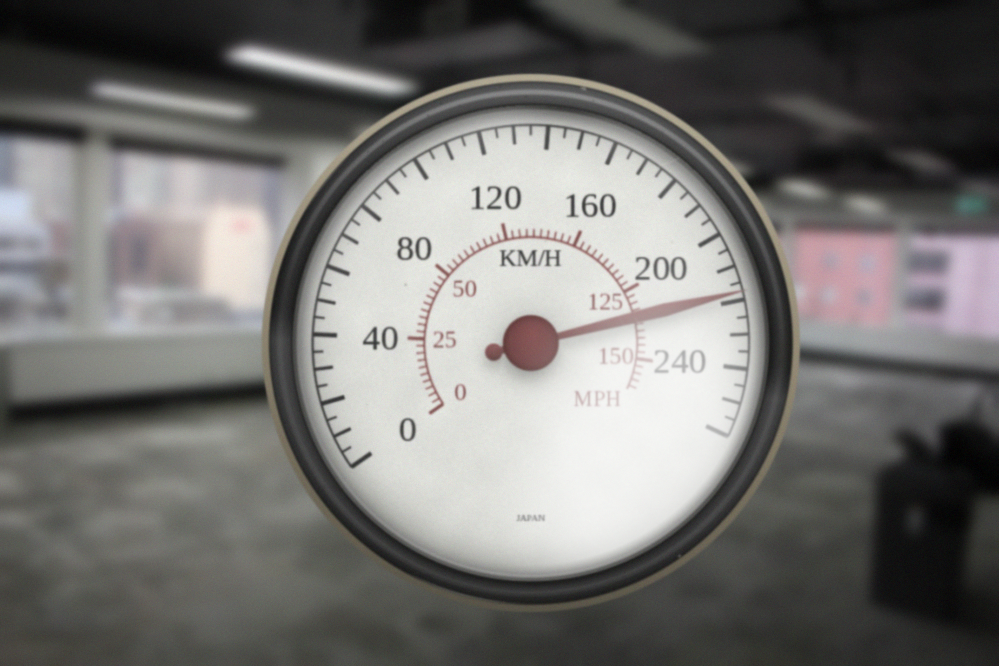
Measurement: 217.5 km/h
